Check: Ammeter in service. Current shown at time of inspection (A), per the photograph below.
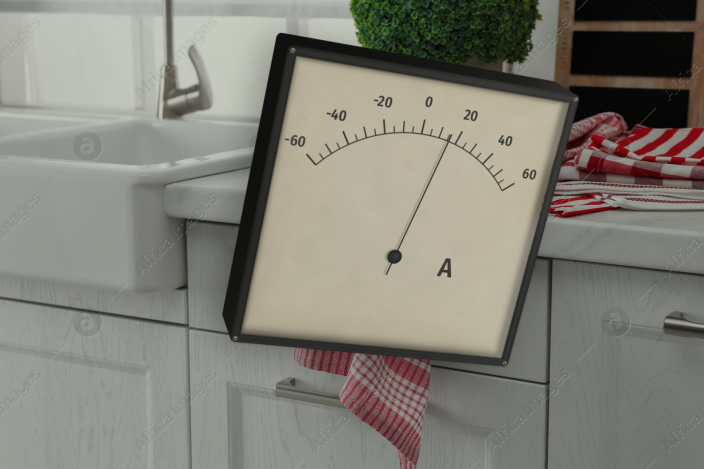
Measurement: 15 A
